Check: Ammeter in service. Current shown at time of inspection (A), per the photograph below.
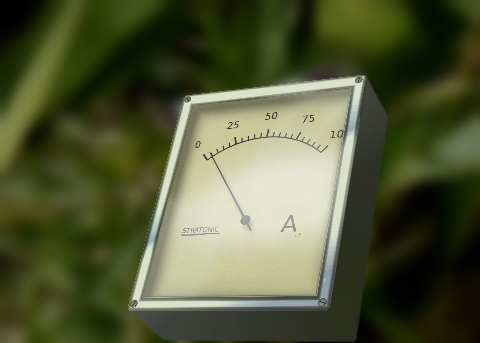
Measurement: 5 A
